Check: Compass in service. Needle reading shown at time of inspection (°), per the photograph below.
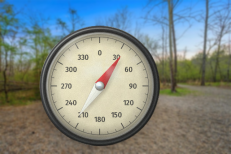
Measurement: 35 °
